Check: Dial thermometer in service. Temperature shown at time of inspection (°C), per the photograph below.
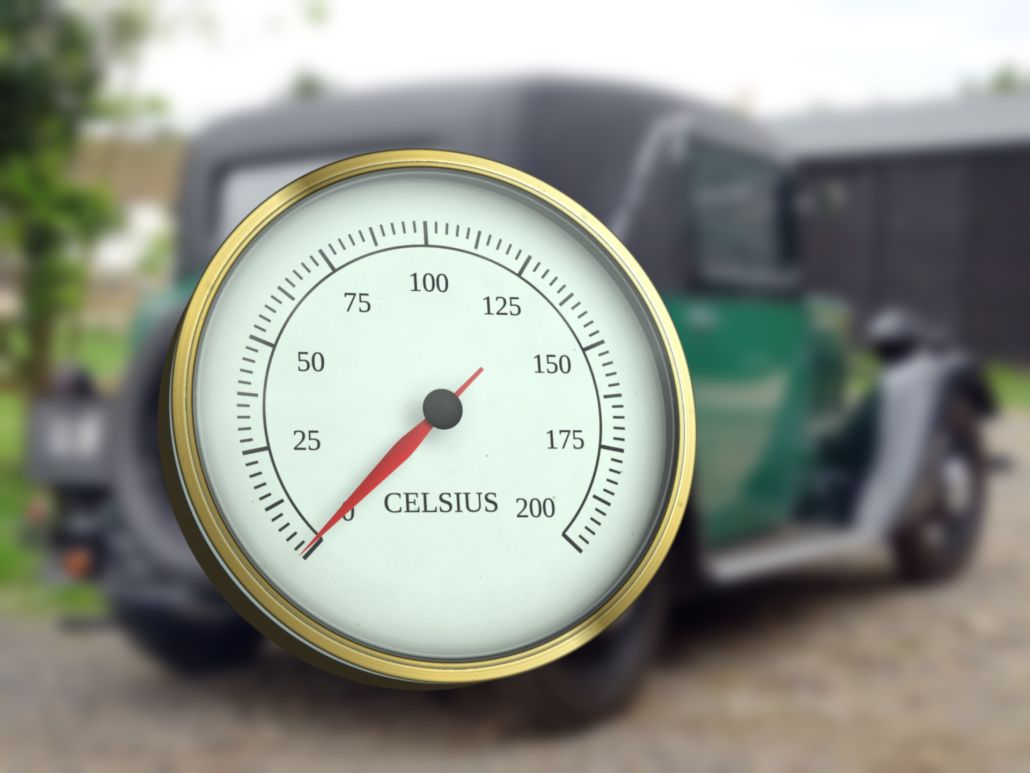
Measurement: 1.25 °C
